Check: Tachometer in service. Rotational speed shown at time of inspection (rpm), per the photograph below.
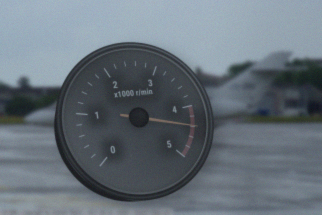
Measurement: 4400 rpm
